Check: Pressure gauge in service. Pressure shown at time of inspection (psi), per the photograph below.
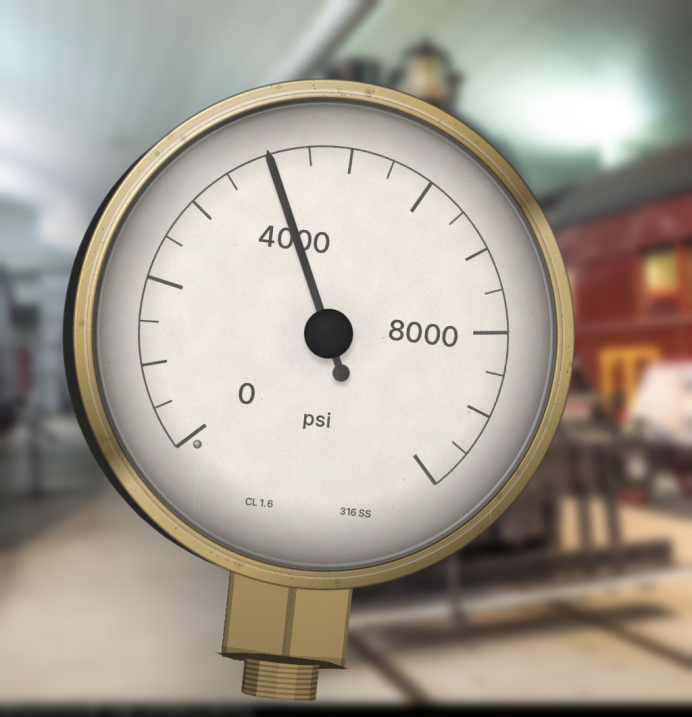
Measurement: 4000 psi
